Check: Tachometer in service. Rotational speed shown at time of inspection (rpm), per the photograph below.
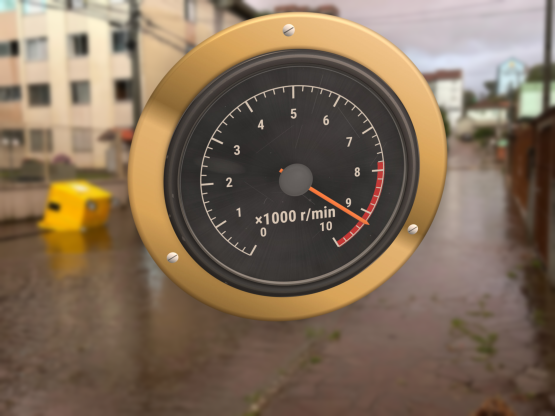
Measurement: 9200 rpm
